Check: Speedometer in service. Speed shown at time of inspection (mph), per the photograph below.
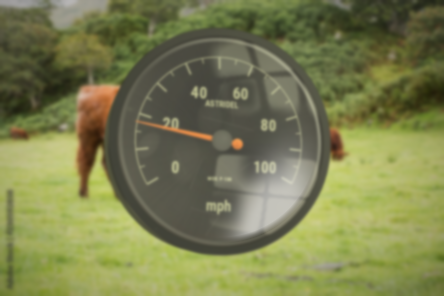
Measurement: 17.5 mph
